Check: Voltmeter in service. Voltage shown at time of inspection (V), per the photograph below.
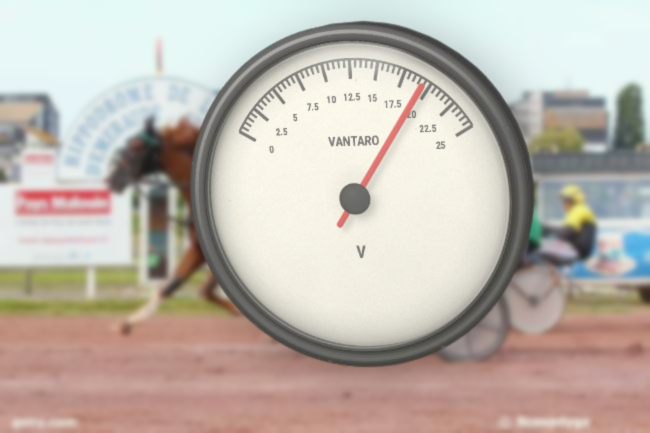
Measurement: 19.5 V
